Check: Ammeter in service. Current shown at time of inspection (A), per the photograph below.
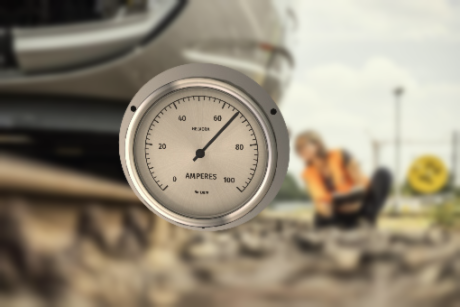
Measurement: 66 A
